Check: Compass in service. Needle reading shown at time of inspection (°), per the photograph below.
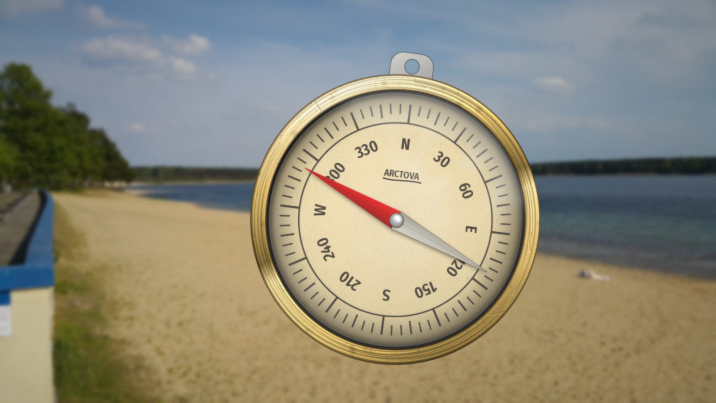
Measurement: 292.5 °
